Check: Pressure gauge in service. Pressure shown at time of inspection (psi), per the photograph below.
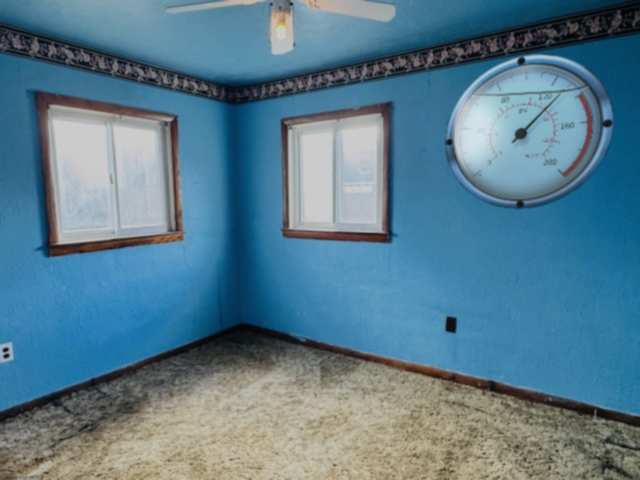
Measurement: 130 psi
